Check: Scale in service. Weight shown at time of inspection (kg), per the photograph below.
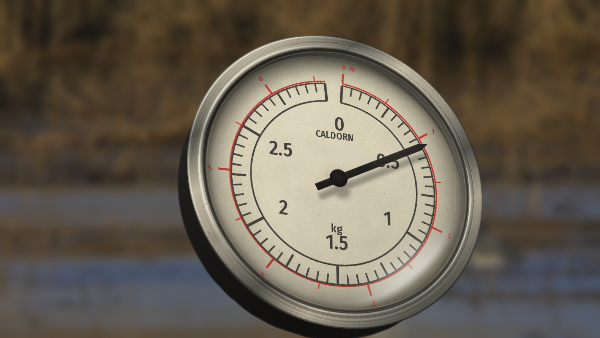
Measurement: 0.5 kg
